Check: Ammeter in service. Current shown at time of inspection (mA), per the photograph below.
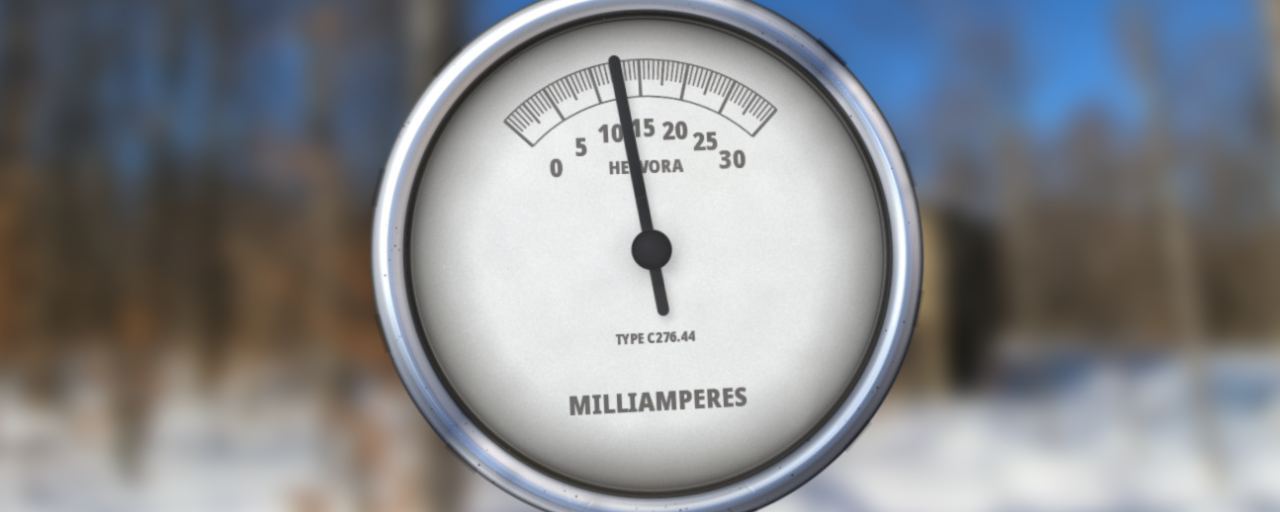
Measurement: 12.5 mA
